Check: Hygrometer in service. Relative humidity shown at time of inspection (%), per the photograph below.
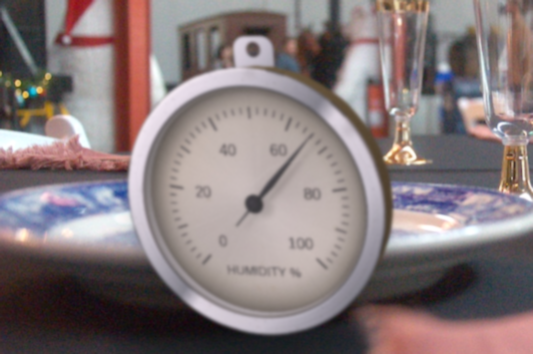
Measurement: 66 %
